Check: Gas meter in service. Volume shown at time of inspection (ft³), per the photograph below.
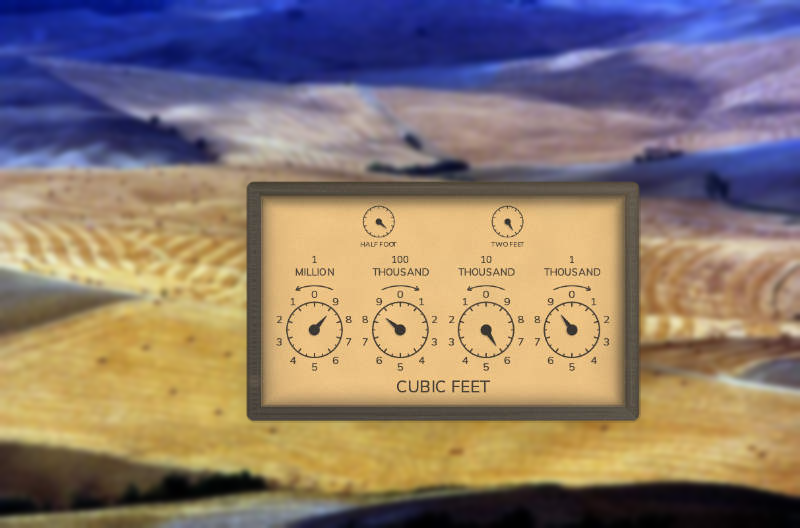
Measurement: 885900 ft³
